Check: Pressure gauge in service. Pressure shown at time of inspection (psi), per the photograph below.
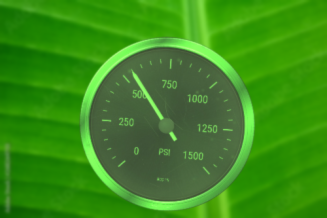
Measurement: 550 psi
